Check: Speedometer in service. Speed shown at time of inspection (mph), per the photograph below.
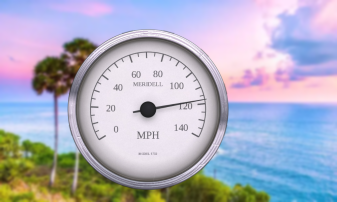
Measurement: 117.5 mph
